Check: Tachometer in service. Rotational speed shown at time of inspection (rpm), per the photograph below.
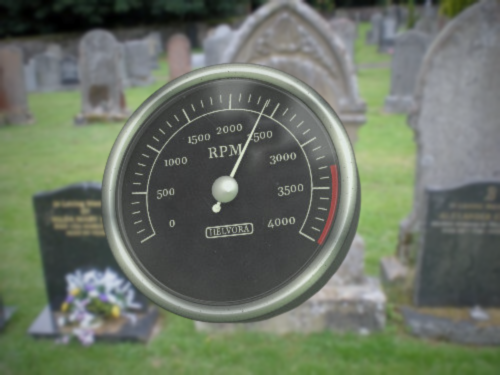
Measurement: 2400 rpm
